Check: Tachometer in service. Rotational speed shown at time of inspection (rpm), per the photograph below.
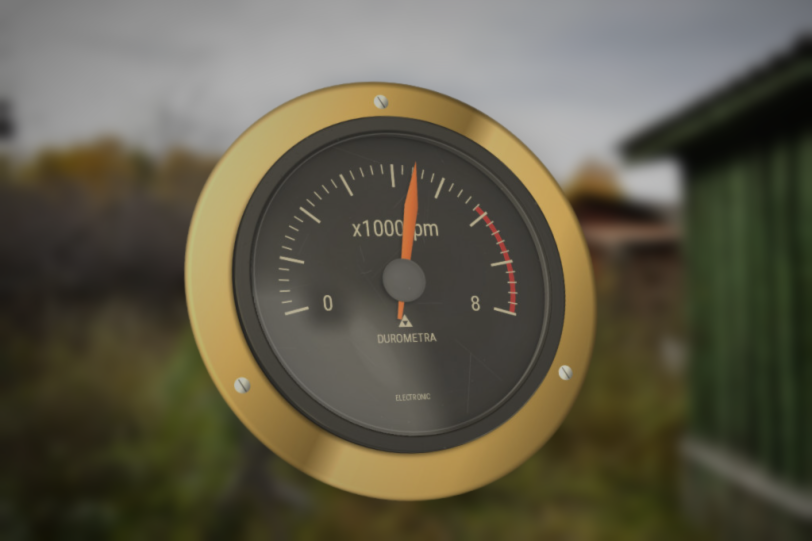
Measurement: 4400 rpm
